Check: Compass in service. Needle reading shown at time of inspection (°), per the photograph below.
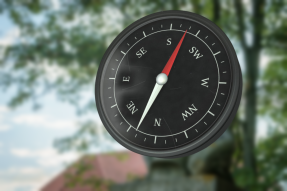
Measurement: 200 °
